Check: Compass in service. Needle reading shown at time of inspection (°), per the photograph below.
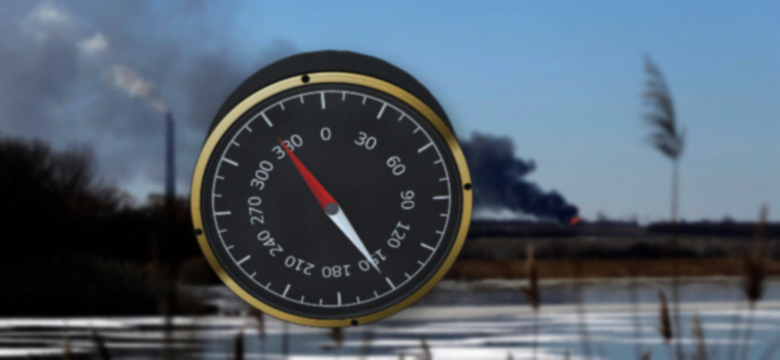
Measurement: 330 °
